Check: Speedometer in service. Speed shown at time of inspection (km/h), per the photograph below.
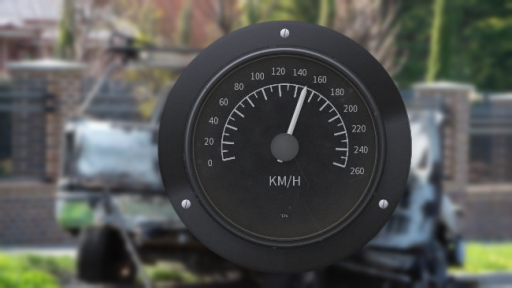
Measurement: 150 km/h
